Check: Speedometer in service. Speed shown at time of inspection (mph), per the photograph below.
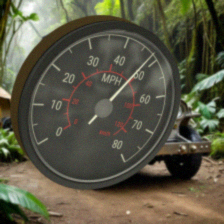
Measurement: 47.5 mph
